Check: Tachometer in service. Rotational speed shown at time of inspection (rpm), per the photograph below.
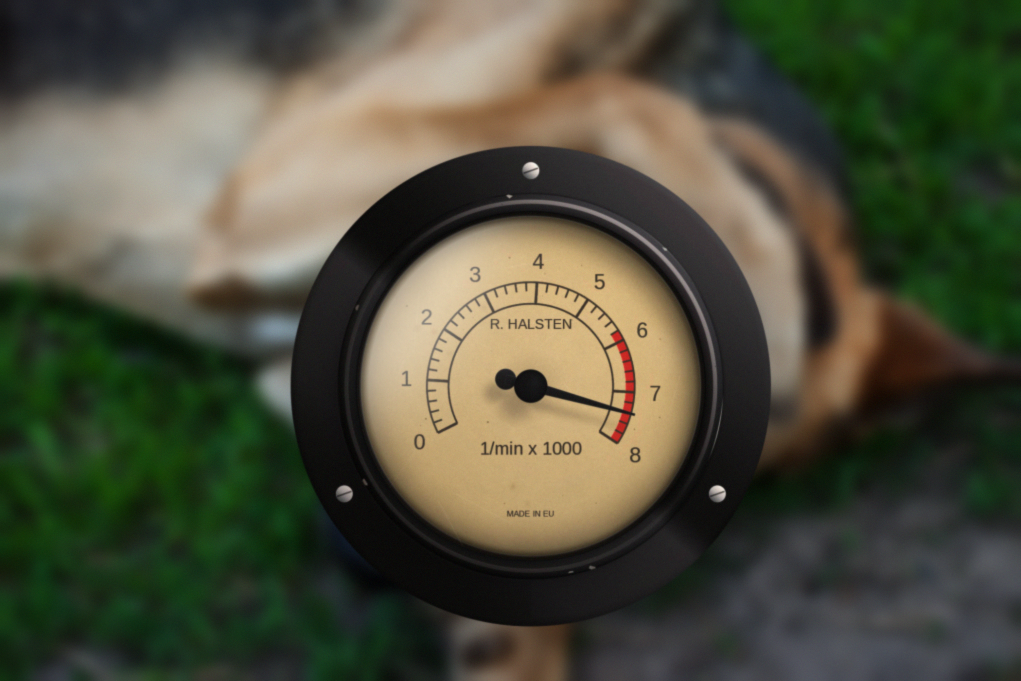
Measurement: 7400 rpm
